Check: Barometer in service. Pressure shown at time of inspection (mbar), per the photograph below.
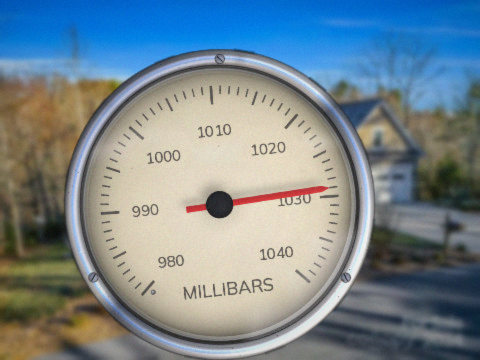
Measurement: 1029 mbar
